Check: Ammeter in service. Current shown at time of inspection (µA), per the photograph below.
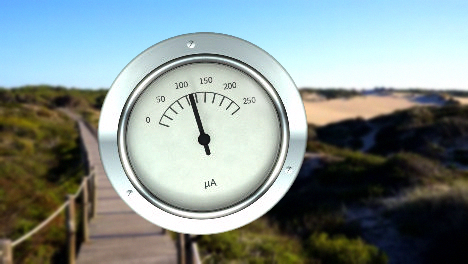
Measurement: 112.5 µA
